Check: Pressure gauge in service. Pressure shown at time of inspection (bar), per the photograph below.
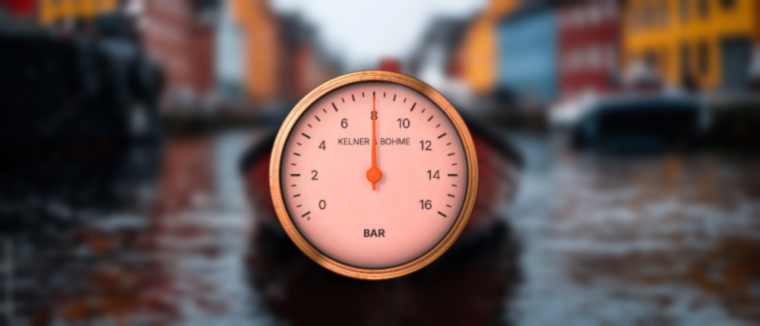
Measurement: 8 bar
